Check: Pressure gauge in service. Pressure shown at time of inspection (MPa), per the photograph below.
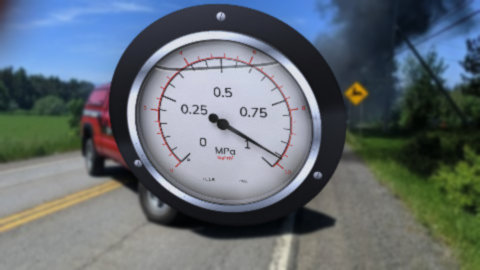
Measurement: 0.95 MPa
